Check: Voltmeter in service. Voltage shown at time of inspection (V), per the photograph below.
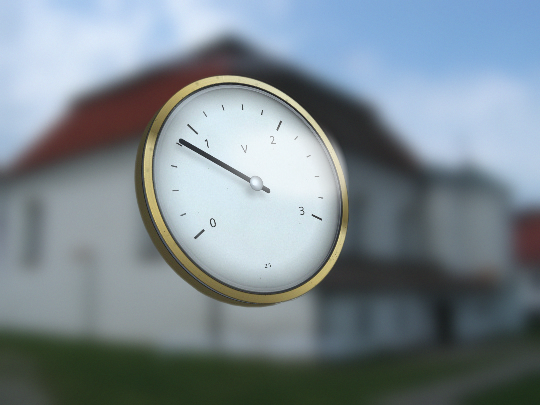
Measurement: 0.8 V
